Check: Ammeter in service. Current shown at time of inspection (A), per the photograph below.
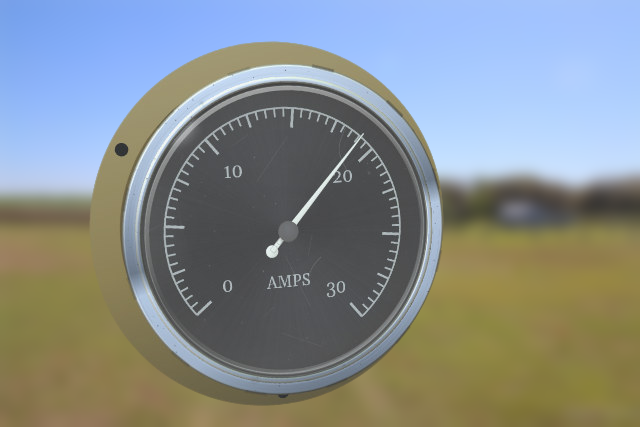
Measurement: 19 A
